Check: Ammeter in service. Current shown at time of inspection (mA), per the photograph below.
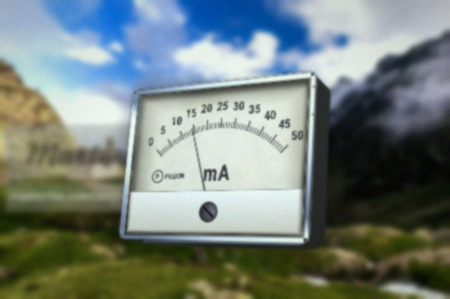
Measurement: 15 mA
